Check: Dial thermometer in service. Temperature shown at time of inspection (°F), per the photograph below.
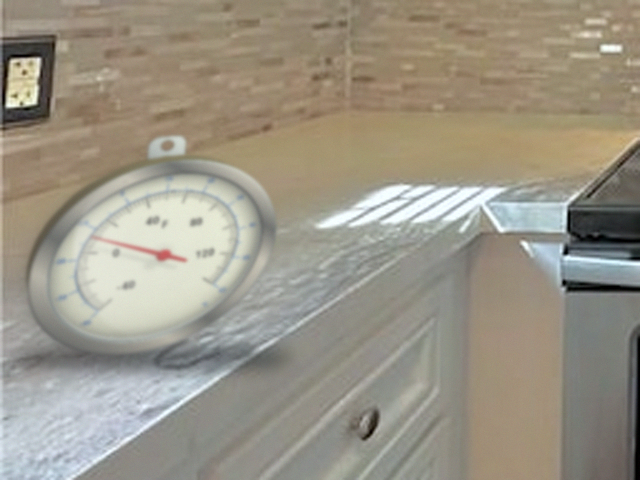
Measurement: 10 °F
